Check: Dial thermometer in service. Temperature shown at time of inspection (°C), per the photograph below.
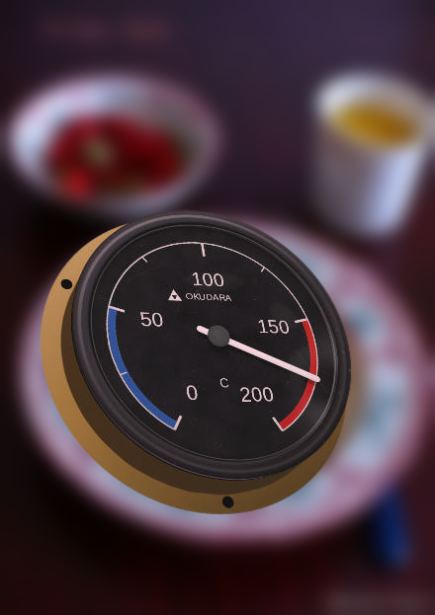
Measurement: 175 °C
